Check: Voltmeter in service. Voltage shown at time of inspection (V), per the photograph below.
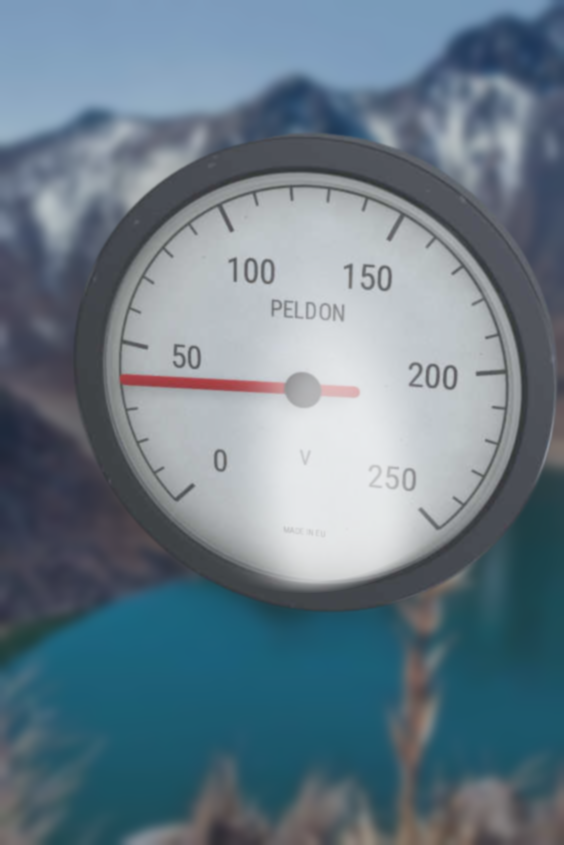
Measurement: 40 V
